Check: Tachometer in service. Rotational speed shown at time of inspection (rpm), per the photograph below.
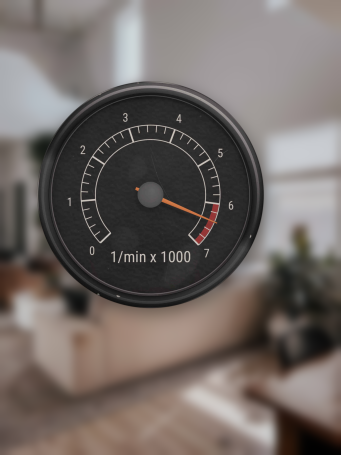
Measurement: 6400 rpm
